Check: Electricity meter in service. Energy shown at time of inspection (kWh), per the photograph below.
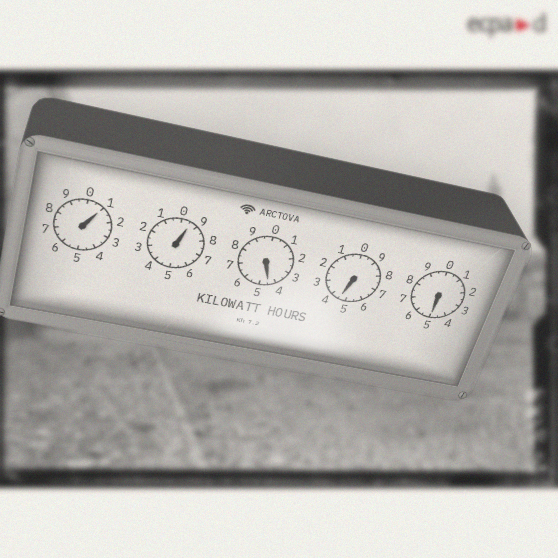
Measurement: 9445 kWh
